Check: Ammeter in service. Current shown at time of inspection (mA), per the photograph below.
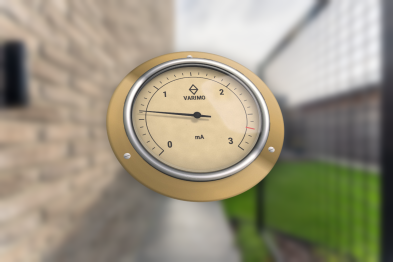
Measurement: 0.6 mA
